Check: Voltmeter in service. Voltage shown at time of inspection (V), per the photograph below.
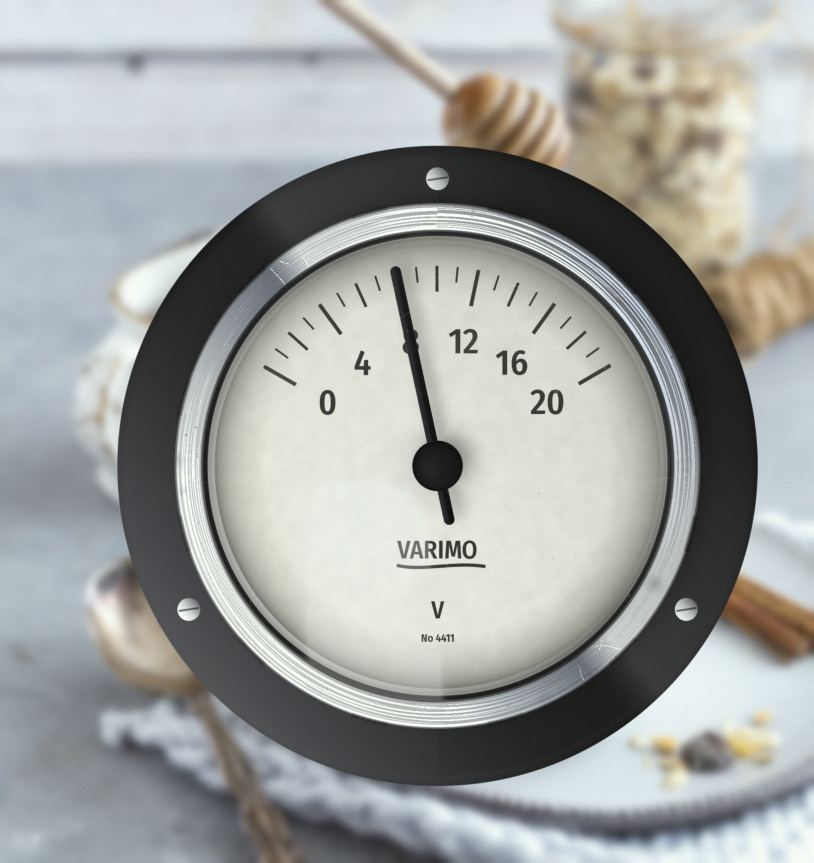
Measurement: 8 V
